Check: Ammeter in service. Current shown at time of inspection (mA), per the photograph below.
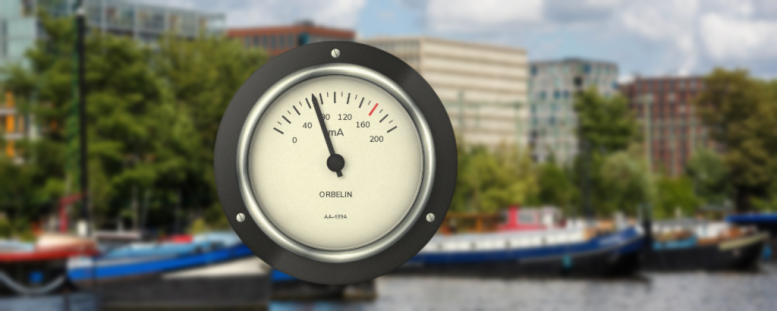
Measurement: 70 mA
